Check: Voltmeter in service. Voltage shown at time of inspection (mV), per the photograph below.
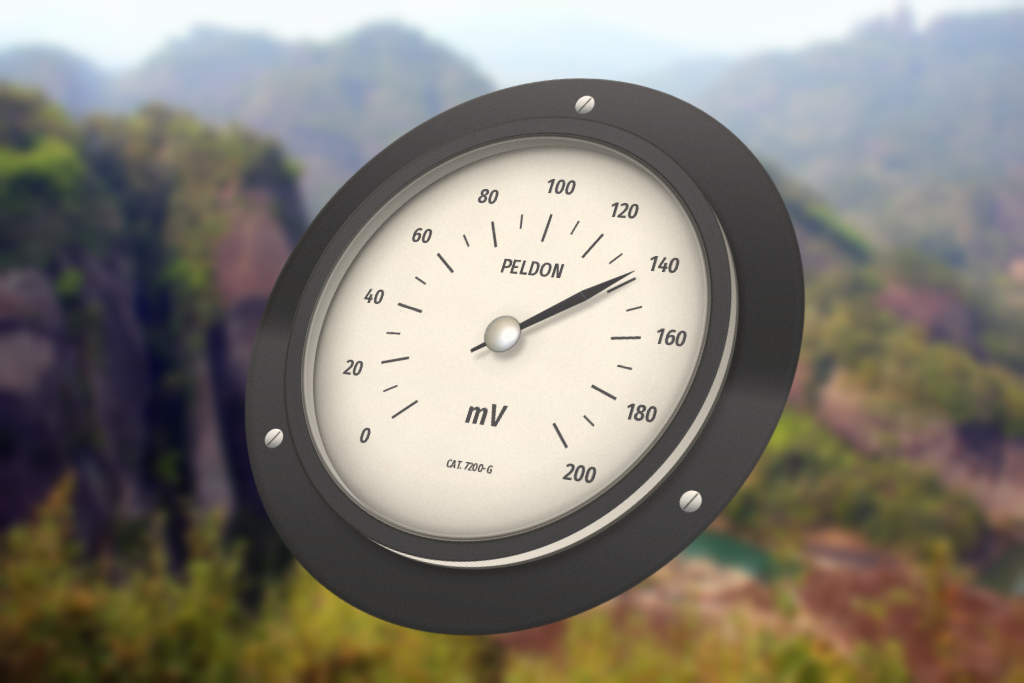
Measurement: 140 mV
